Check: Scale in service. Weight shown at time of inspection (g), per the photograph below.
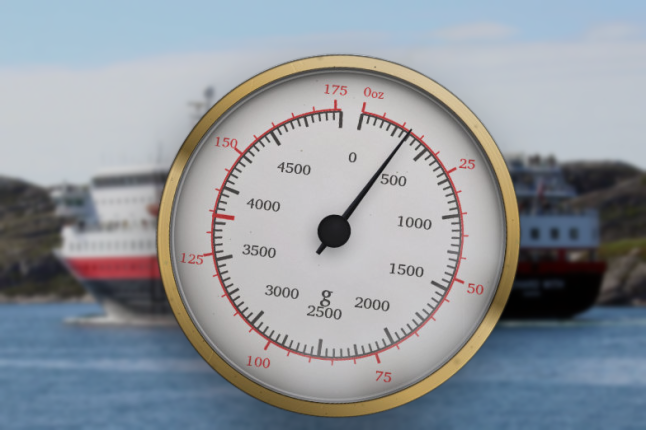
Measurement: 350 g
